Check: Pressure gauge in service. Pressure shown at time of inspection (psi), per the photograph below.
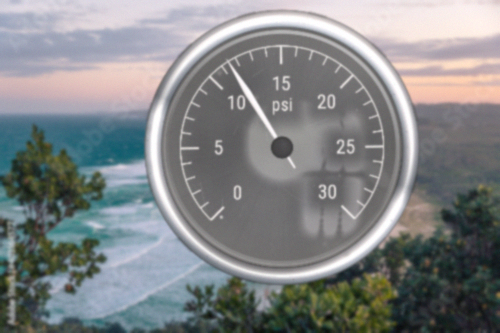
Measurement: 11.5 psi
